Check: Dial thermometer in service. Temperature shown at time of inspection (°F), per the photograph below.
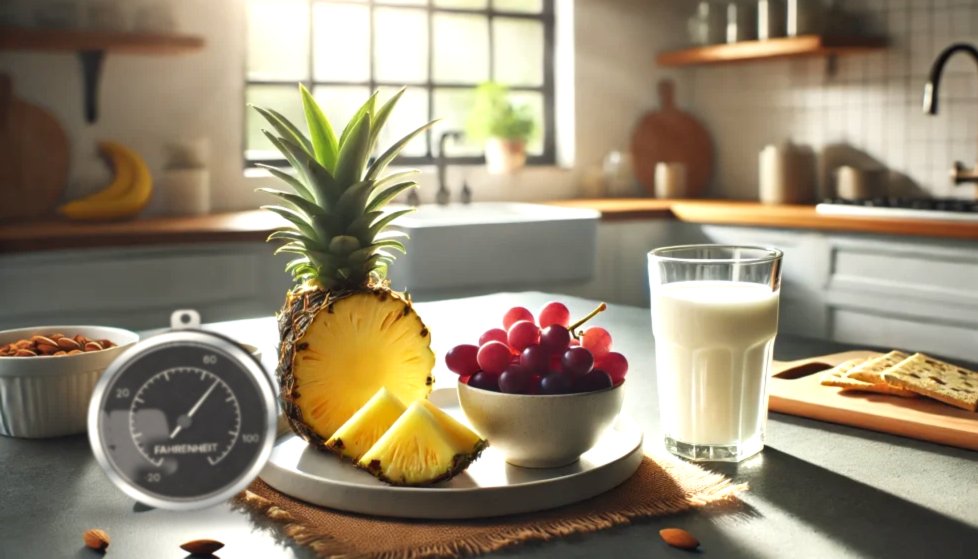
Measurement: 68 °F
